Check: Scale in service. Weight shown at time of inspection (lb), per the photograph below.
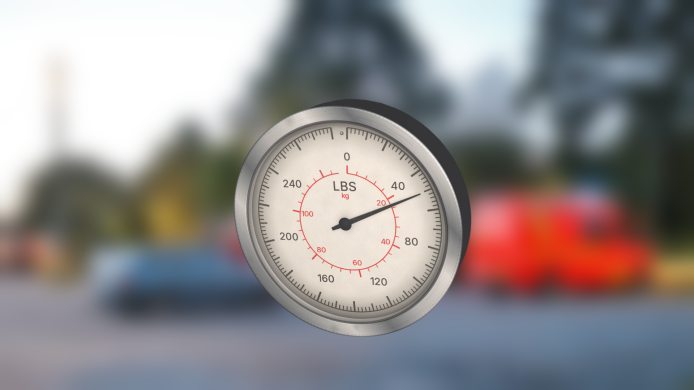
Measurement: 50 lb
